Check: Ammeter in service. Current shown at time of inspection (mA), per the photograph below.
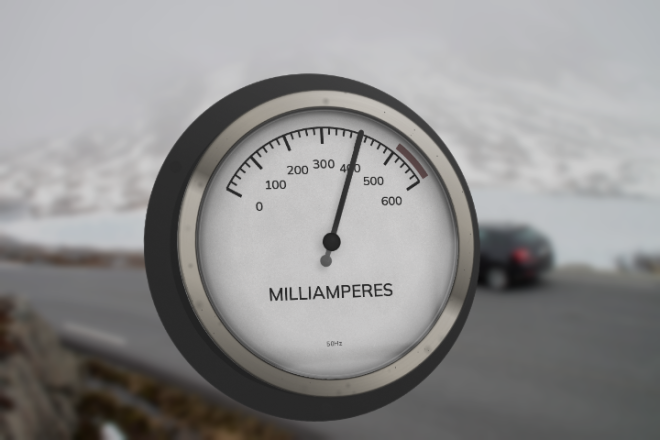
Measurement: 400 mA
